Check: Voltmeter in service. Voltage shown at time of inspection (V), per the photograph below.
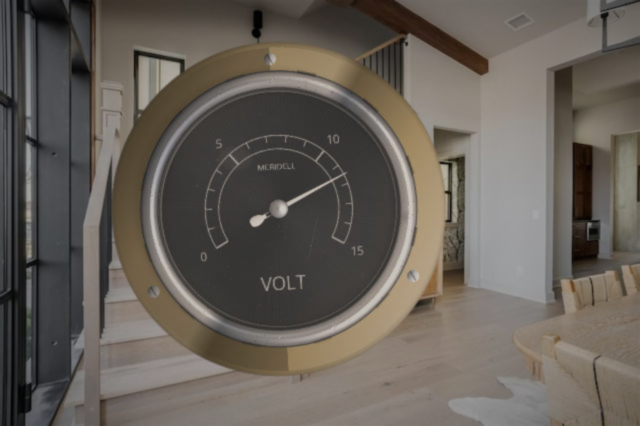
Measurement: 11.5 V
